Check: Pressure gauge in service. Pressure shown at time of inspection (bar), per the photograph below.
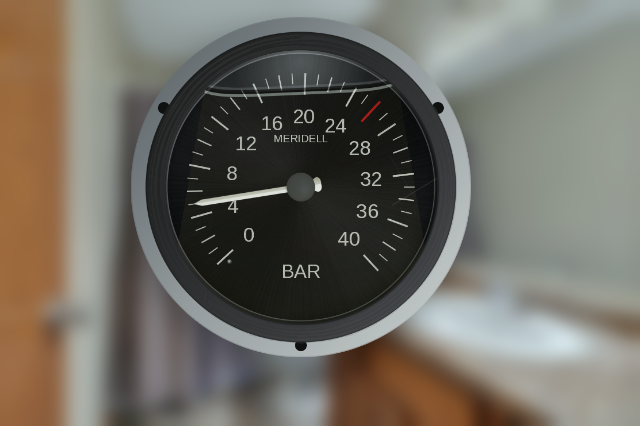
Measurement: 5 bar
